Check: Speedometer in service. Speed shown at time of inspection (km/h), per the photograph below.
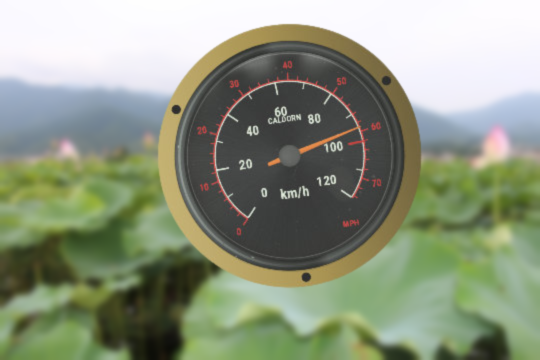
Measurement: 95 km/h
